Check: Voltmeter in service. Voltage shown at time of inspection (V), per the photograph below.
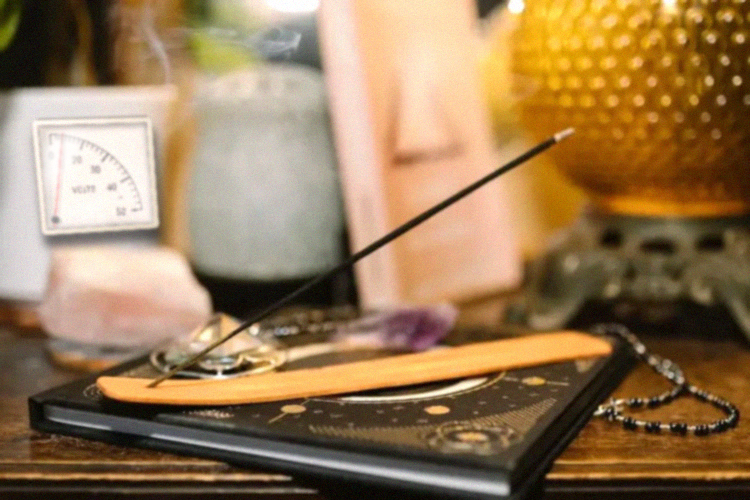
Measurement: 10 V
